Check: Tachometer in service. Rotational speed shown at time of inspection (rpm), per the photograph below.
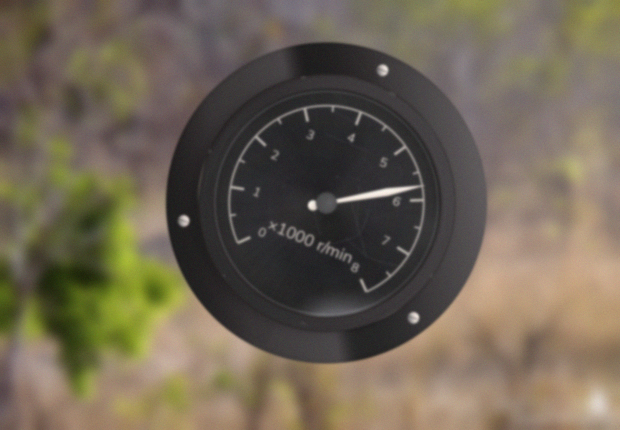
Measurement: 5750 rpm
